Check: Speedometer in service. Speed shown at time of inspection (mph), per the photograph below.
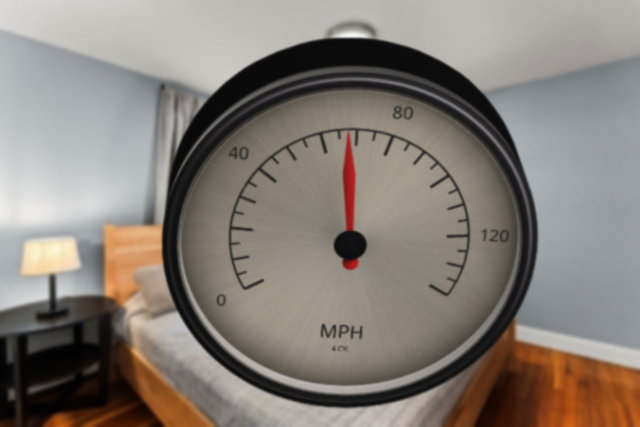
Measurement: 67.5 mph
